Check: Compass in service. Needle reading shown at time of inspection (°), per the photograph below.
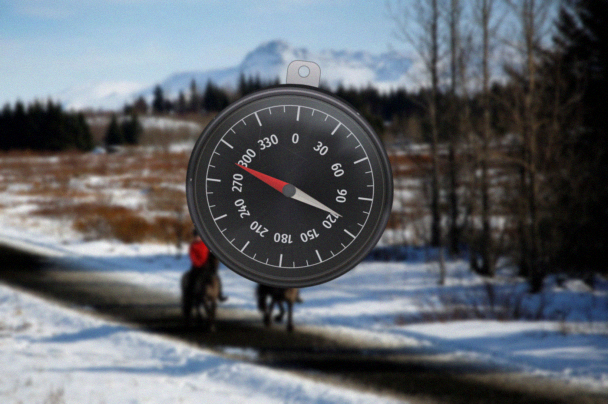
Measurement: 290 °
